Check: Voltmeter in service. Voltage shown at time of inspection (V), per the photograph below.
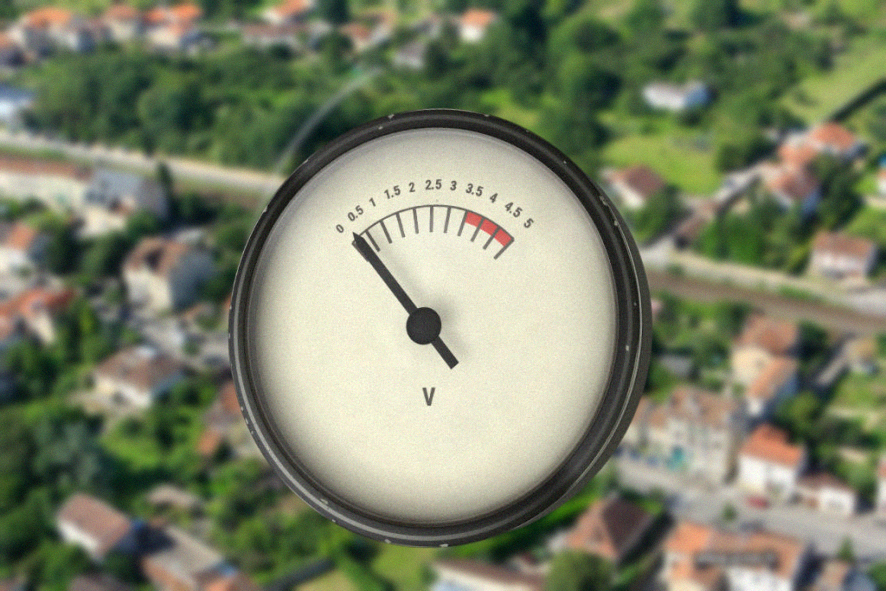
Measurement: 0.25 V
